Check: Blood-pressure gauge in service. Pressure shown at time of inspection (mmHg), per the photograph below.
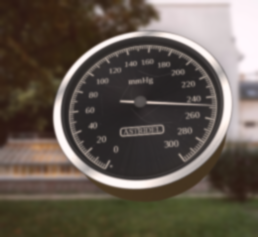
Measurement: 250 mmHg
